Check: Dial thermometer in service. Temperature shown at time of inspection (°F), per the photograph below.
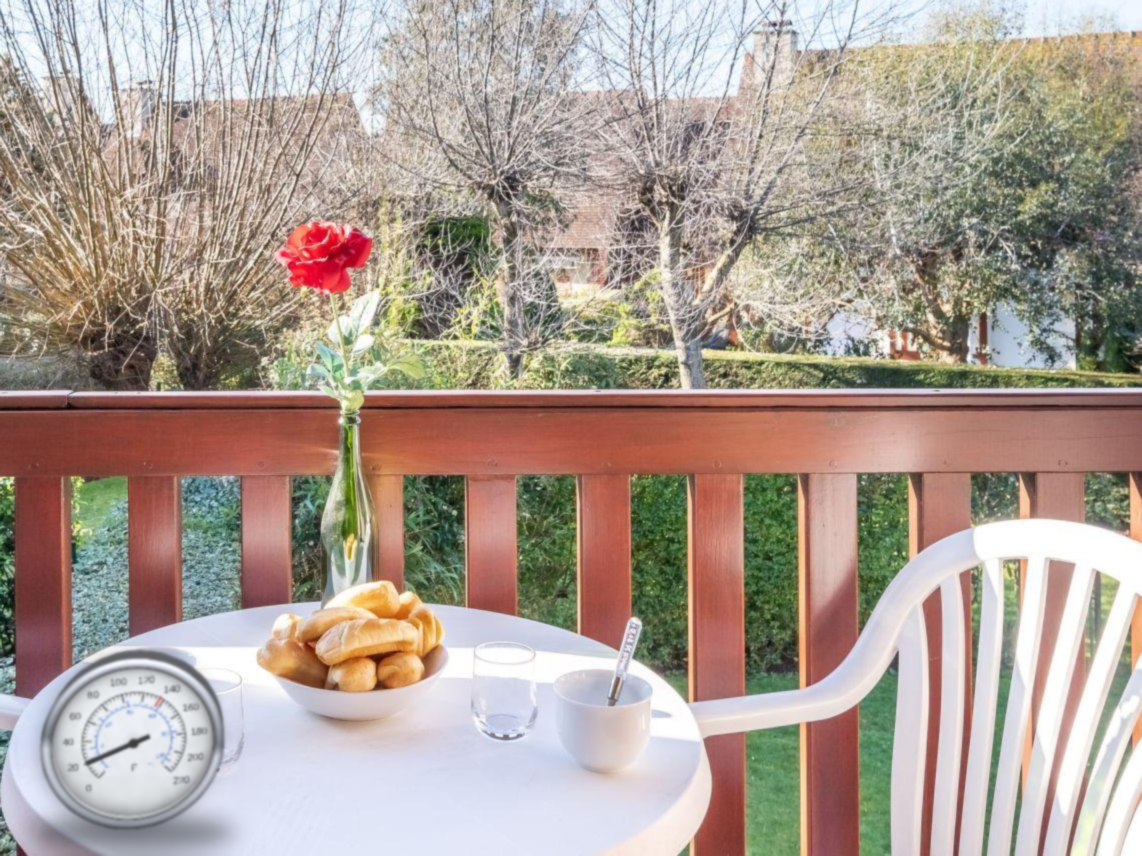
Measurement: 20 °F
